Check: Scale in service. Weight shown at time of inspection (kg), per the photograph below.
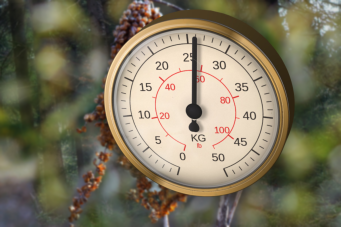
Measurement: 26 kg
